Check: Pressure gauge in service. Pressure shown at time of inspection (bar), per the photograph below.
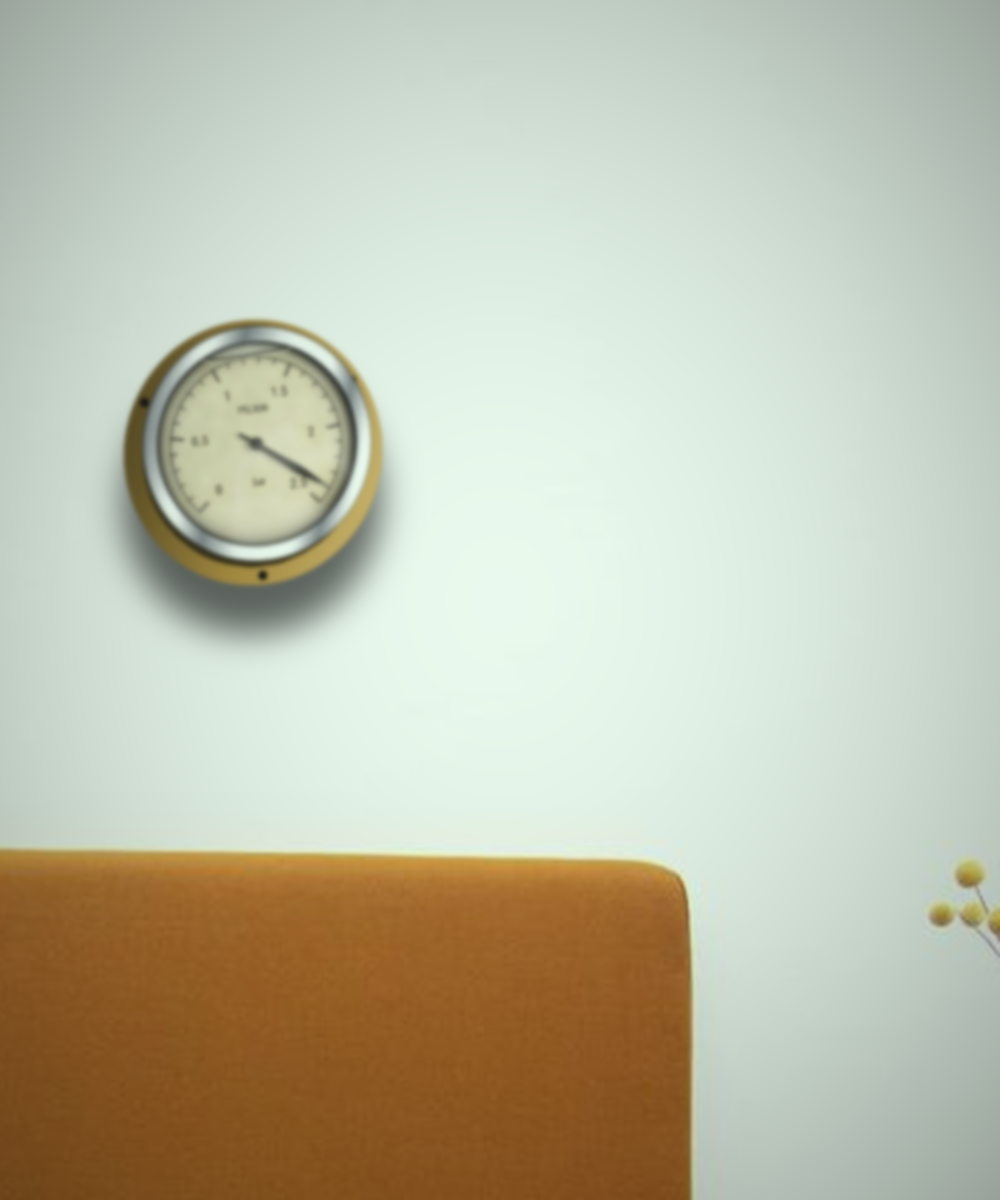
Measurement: 2.4 bar
